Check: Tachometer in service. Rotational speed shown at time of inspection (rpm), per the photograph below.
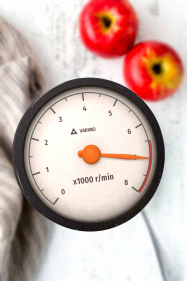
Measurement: 7000 rpm
